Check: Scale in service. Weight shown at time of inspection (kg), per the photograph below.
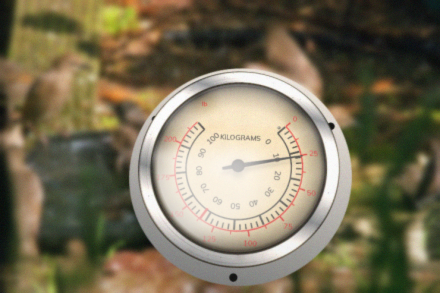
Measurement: 12 kg
